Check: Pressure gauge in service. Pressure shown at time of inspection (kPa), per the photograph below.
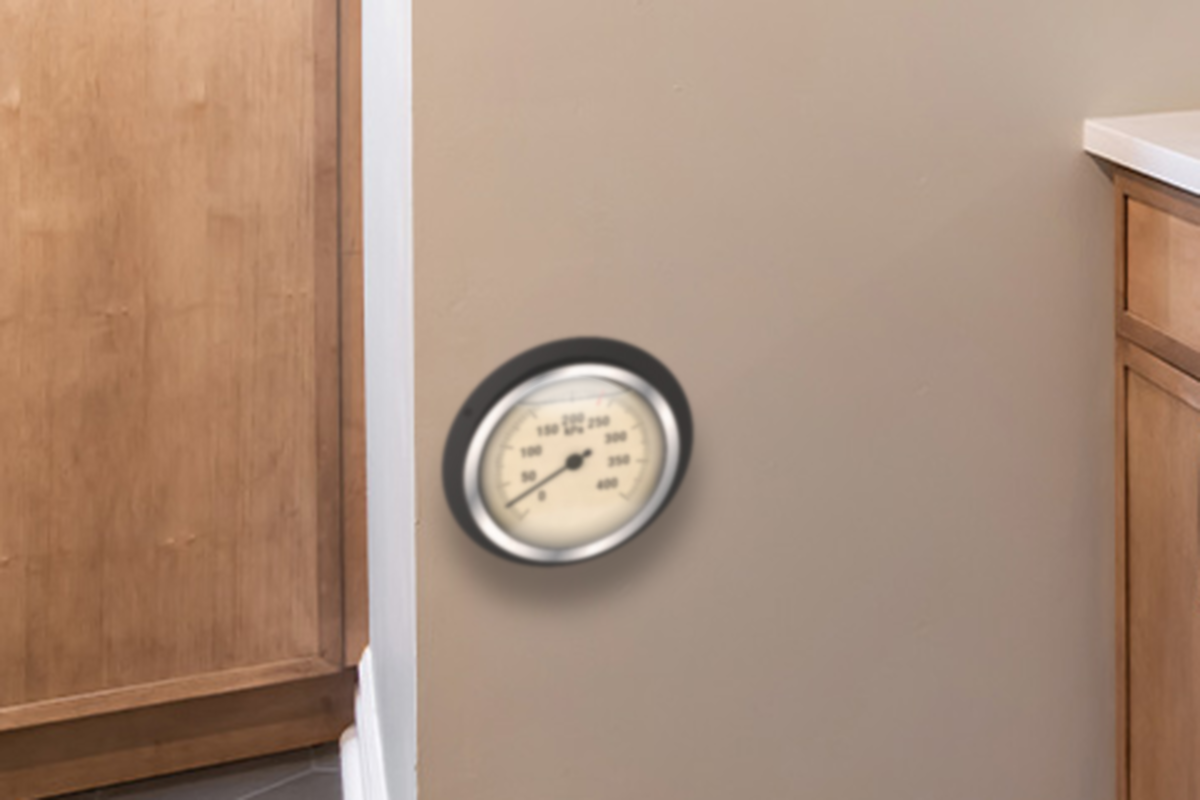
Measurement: 25 kPa
